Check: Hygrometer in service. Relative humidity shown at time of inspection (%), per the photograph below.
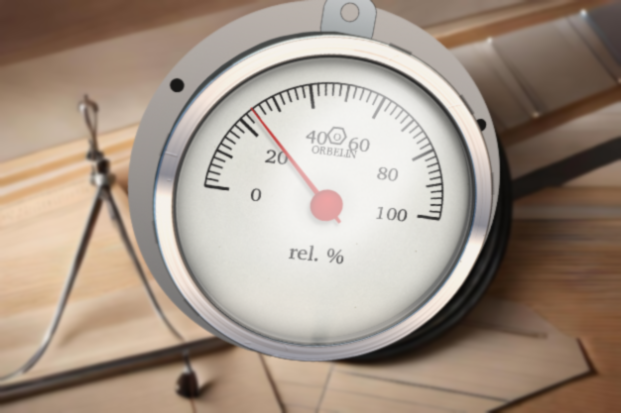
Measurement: 24 %
